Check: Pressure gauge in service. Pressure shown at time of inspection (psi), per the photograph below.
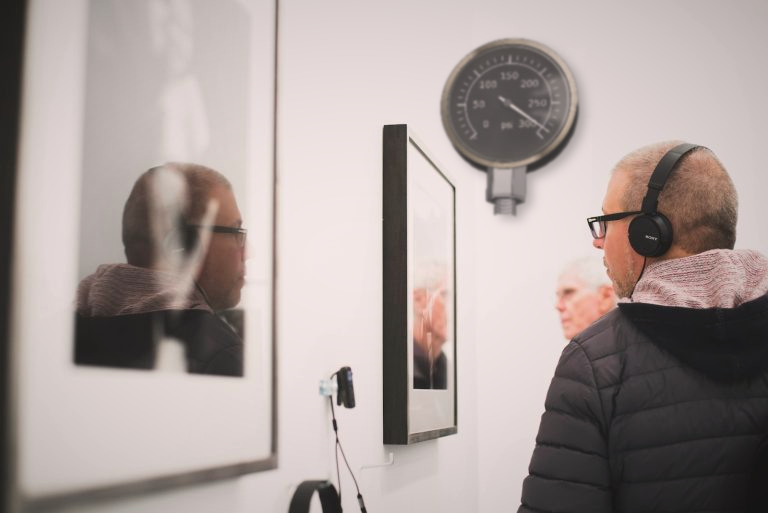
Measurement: 290 psi
